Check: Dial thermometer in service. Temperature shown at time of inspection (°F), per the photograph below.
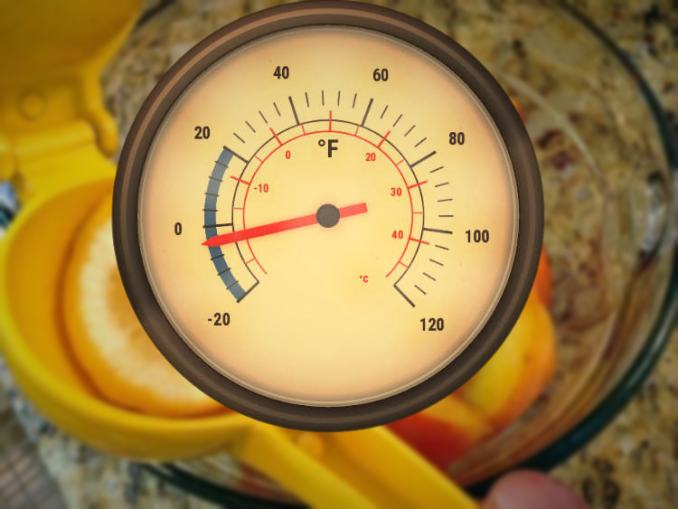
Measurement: -4 °F
